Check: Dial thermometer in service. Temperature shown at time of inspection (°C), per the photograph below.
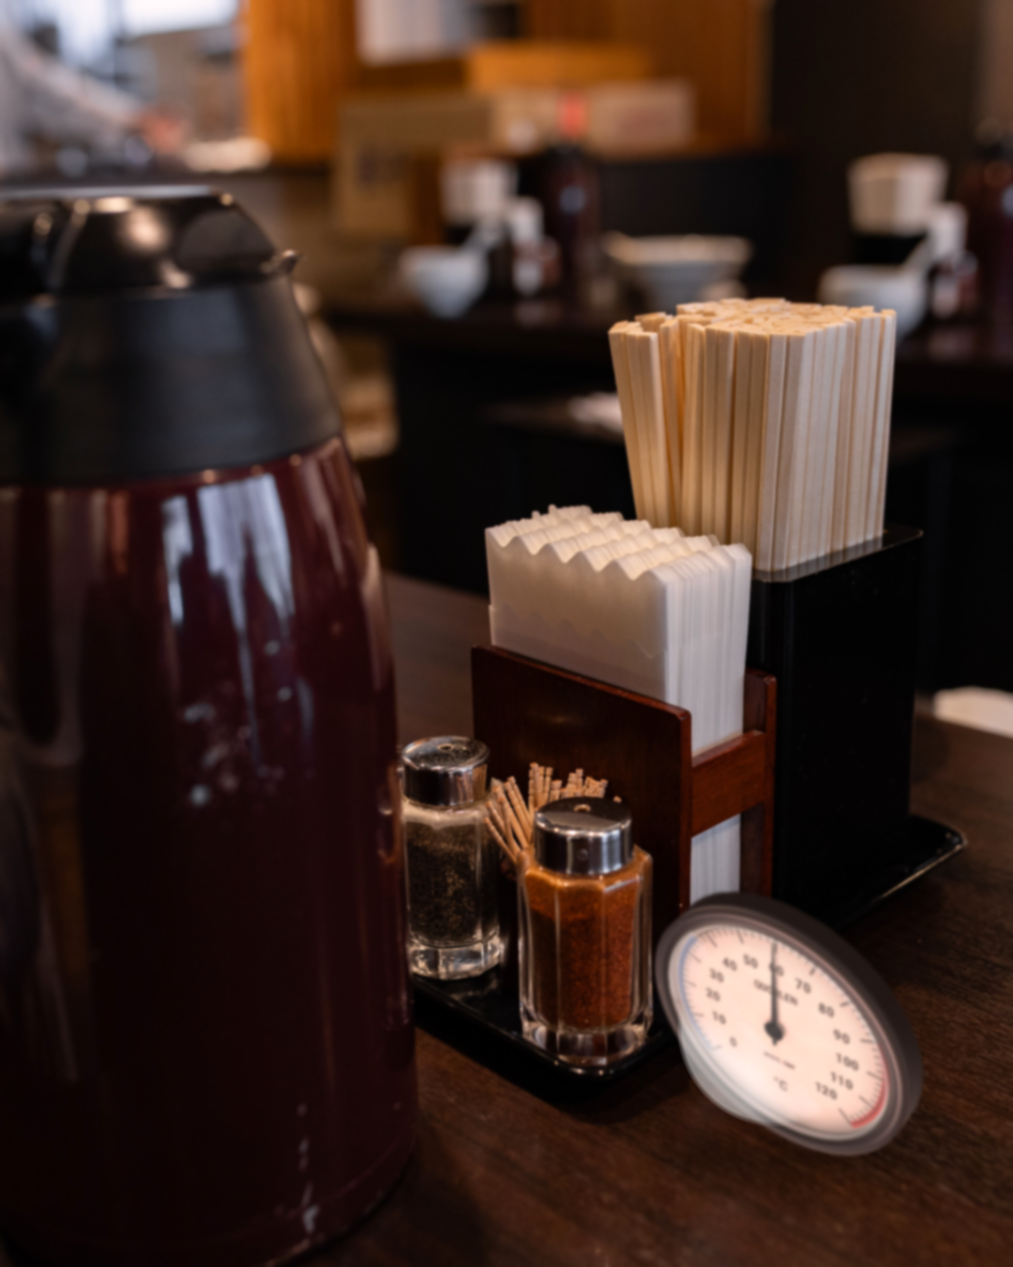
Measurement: 60 °C
